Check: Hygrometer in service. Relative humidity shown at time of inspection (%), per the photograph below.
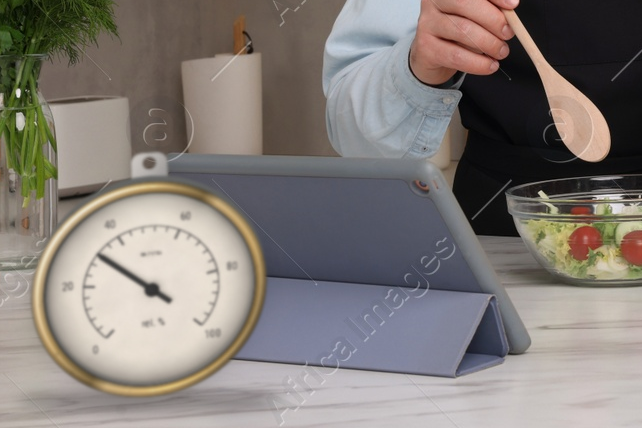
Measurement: 32 %
